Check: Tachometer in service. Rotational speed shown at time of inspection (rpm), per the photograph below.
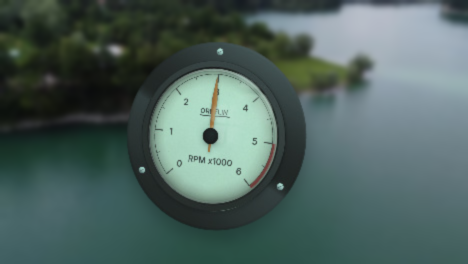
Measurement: 3000 rpm
